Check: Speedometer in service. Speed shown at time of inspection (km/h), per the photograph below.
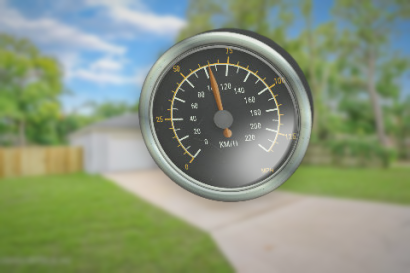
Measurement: 105 km/h
